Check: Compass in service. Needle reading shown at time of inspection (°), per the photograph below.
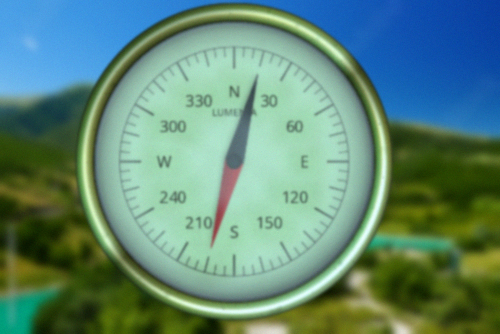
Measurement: 195 °
